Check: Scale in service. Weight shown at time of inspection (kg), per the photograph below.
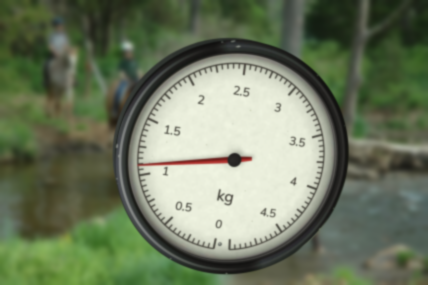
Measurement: 1.1 kg
